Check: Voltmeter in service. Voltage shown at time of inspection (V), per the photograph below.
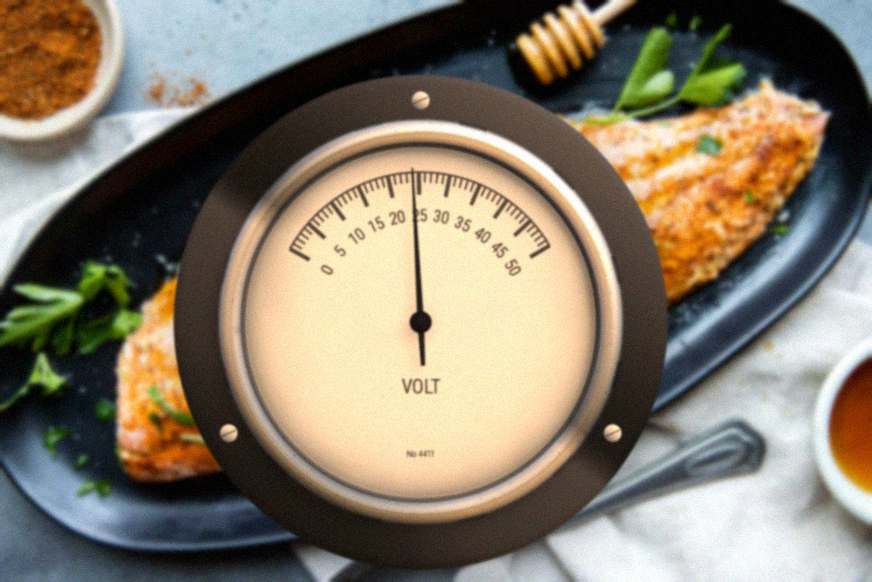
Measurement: 24 V
